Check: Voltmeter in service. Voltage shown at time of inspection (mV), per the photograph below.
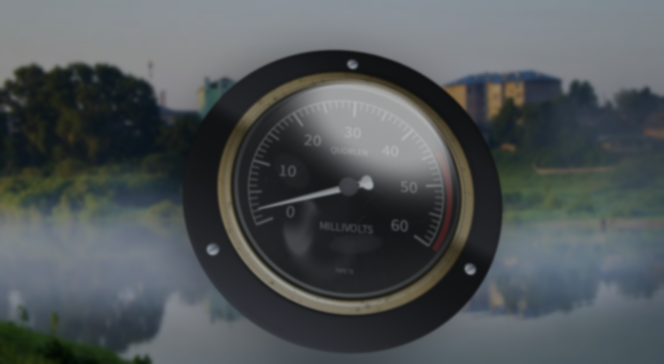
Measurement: 2 mV
